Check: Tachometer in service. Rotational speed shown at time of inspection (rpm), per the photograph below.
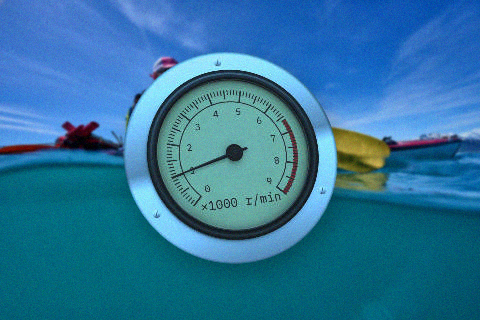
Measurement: 1000 rpm
